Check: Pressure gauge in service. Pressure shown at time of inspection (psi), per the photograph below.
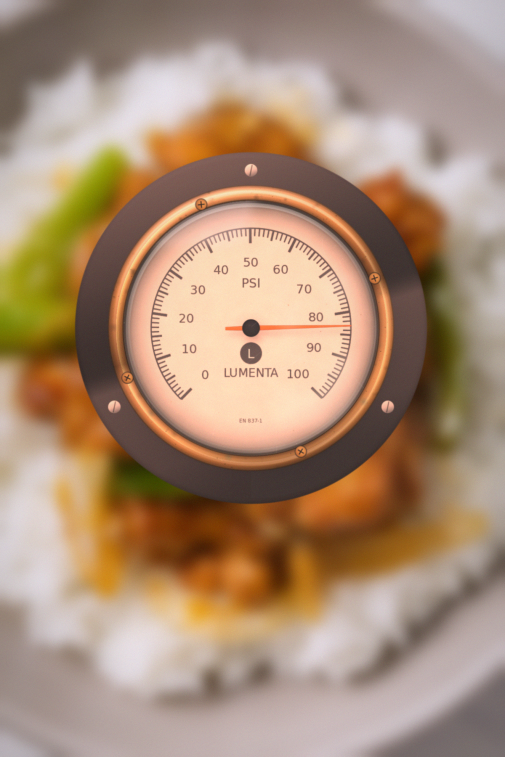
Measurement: 83 psi
